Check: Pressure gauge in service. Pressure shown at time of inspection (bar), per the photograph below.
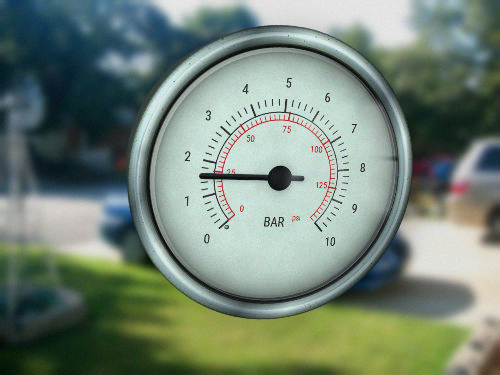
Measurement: 1.6 bar
